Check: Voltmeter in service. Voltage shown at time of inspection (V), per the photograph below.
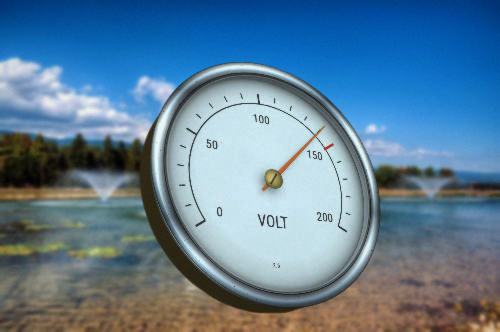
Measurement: 140 V
